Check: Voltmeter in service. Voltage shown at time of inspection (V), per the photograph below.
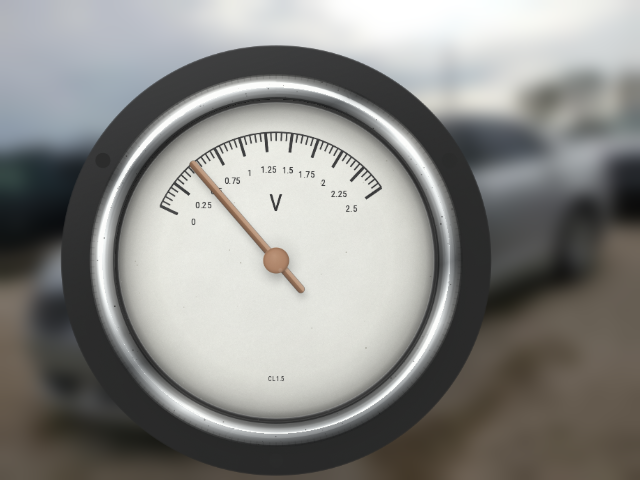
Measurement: 0.5 V
